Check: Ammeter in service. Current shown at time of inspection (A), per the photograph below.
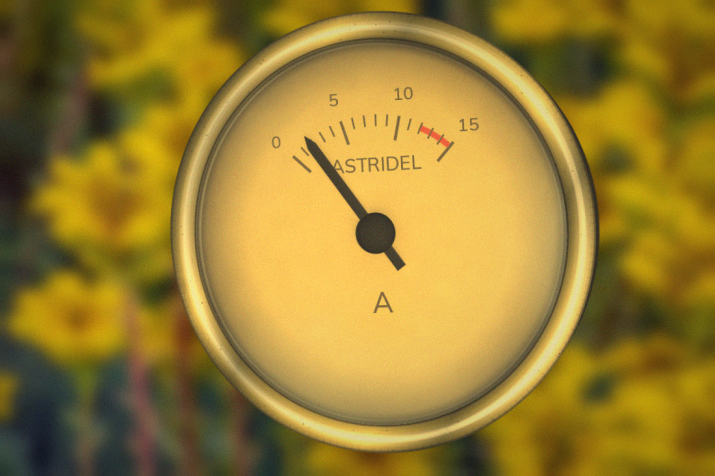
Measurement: 2 A
